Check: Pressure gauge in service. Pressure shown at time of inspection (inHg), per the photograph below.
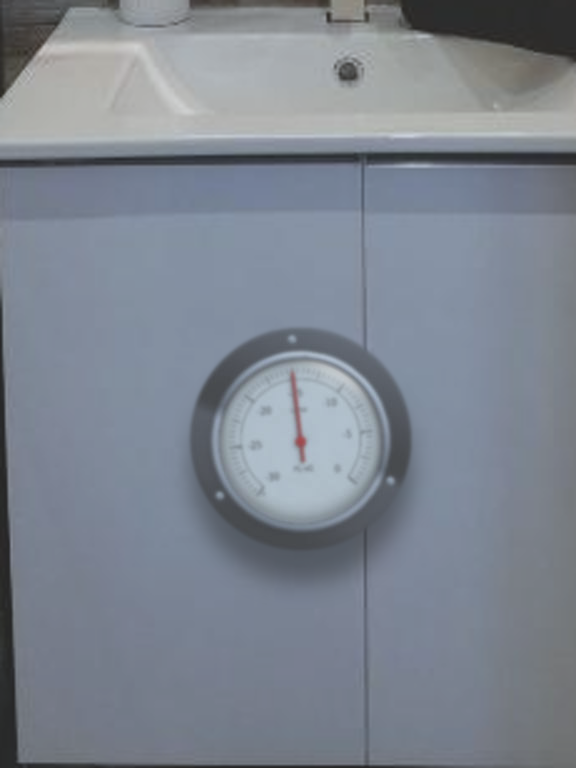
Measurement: -15 inHg
